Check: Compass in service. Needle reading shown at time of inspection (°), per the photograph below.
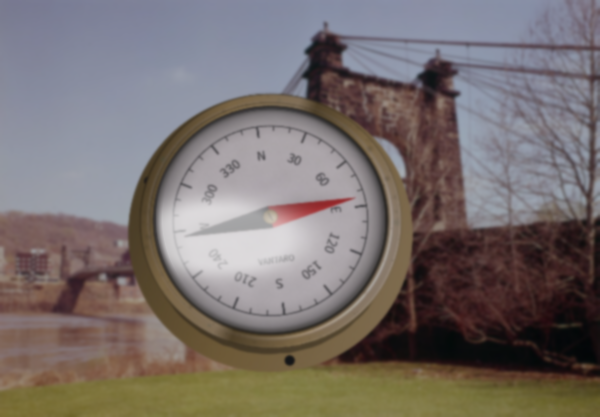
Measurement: 85 °
